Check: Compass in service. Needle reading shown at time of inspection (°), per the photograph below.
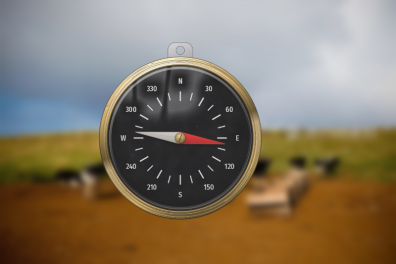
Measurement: 97.5 °
